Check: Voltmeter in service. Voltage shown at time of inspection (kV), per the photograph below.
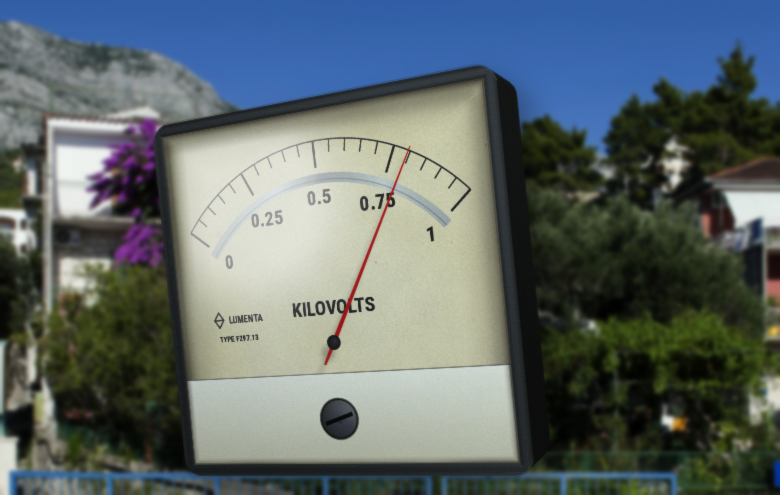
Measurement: 0.8 kV
